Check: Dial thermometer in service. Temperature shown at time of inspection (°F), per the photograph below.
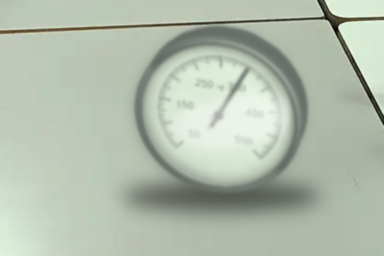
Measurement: 350 °F
